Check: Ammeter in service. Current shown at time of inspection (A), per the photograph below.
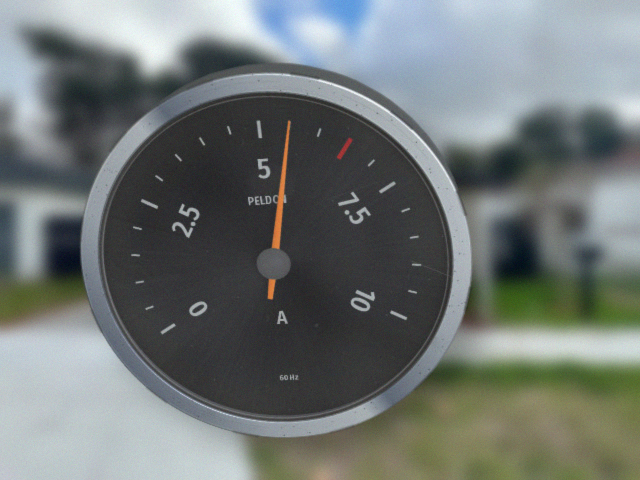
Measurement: 5.5 A
